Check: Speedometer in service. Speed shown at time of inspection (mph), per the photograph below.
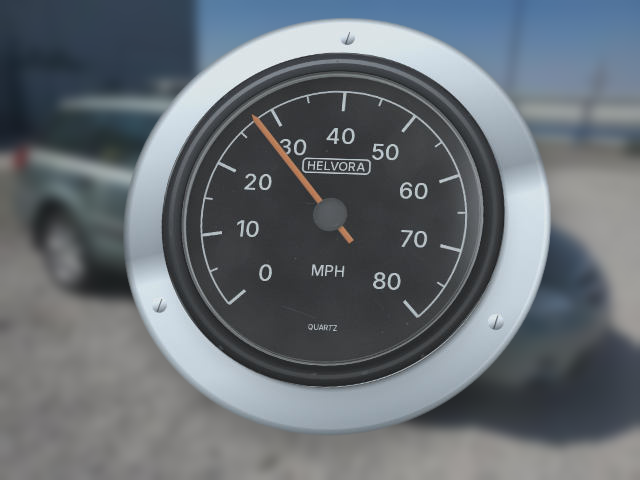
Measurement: 27.5 mph
